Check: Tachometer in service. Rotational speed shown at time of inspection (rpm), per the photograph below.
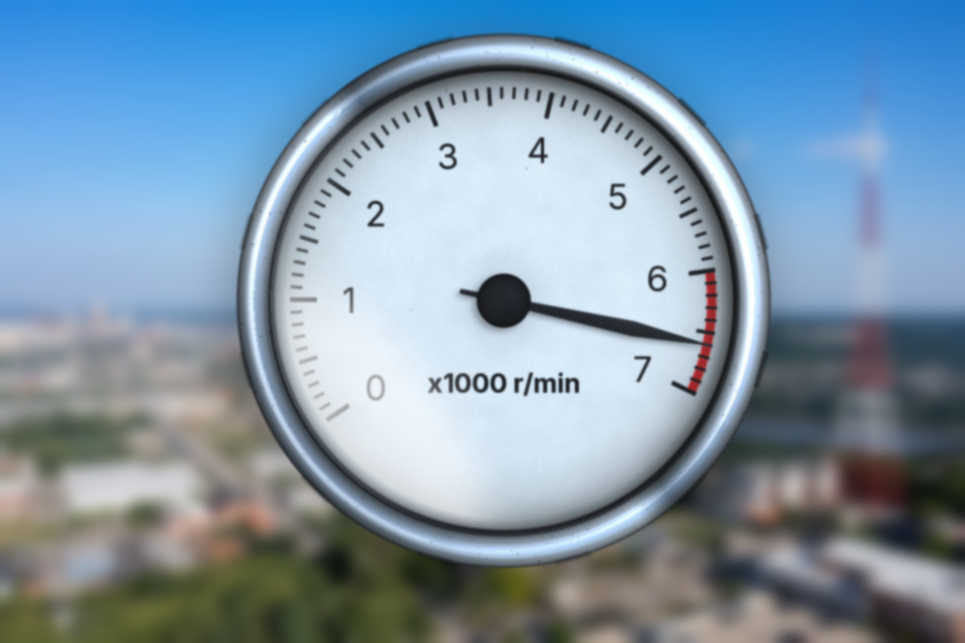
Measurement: 6600 rpm
